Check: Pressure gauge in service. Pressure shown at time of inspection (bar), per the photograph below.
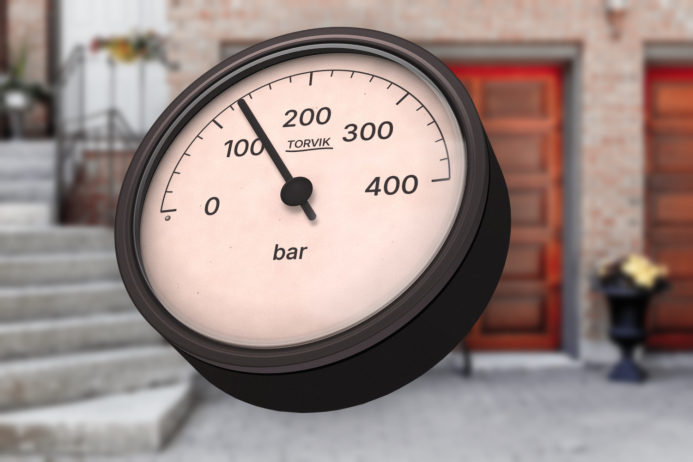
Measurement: 130 bar
